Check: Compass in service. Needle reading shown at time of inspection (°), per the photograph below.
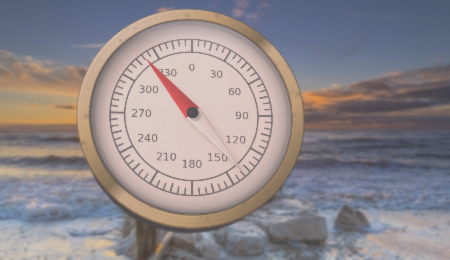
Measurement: 320 °
